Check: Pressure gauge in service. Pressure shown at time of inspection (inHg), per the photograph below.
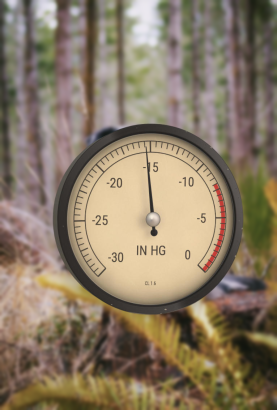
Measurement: -15.5 inHg
